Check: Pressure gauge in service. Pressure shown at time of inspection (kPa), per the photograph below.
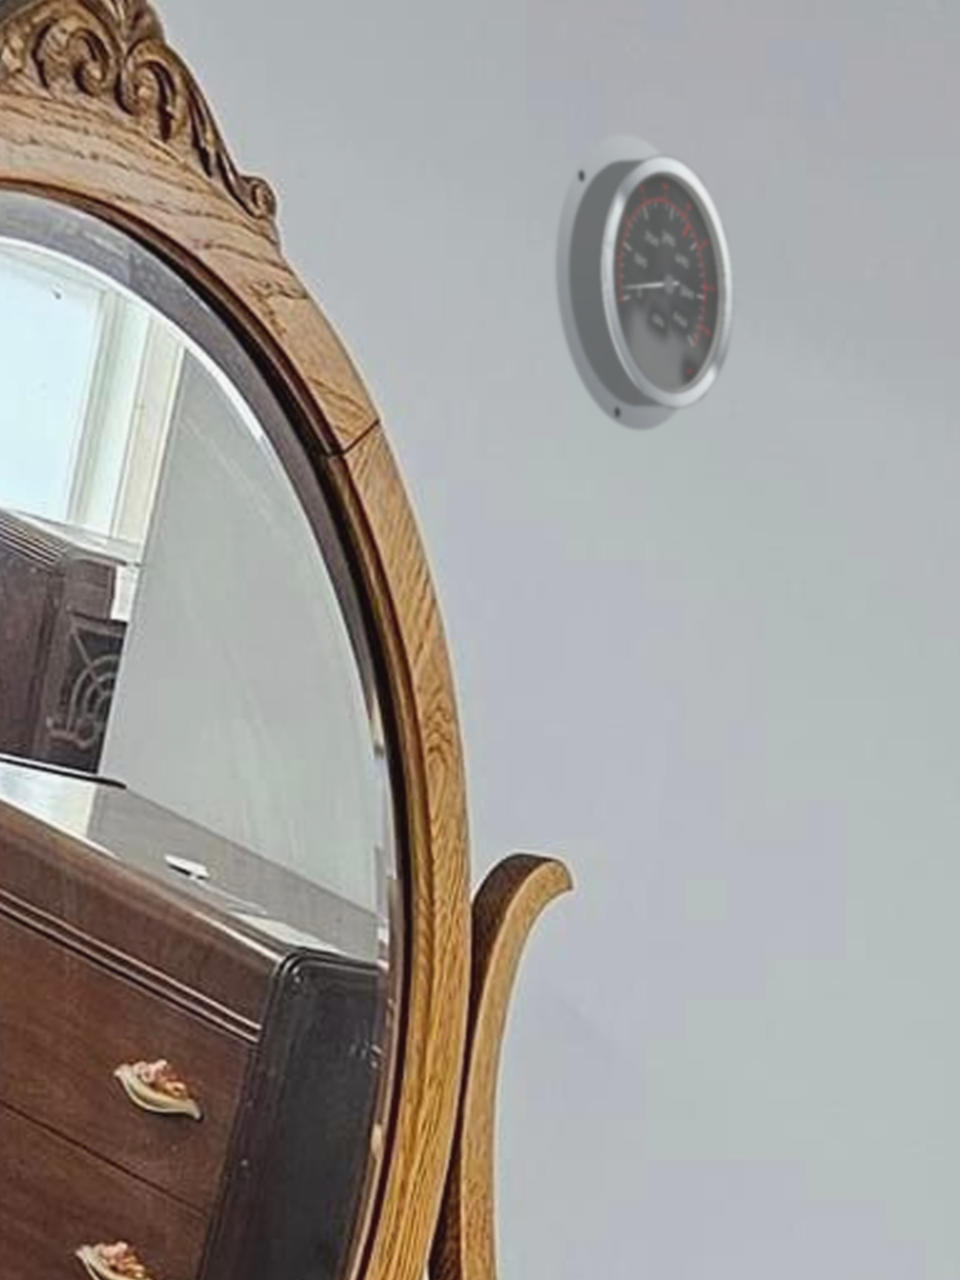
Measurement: 20 kPa
